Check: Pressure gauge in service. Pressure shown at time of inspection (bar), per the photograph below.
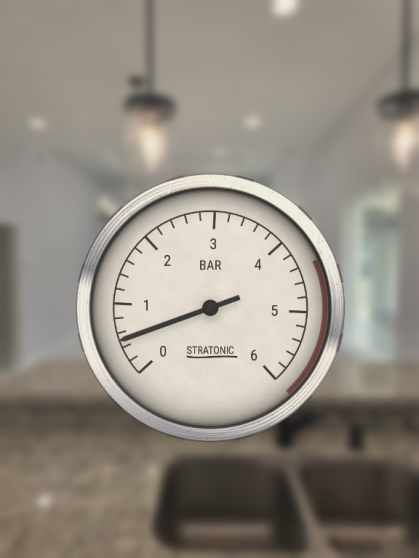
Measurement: 0.5 bar
